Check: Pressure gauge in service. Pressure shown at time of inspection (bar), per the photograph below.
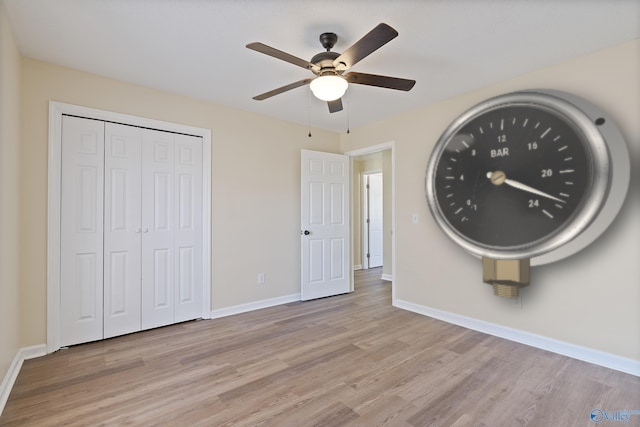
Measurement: 22.5 bar
